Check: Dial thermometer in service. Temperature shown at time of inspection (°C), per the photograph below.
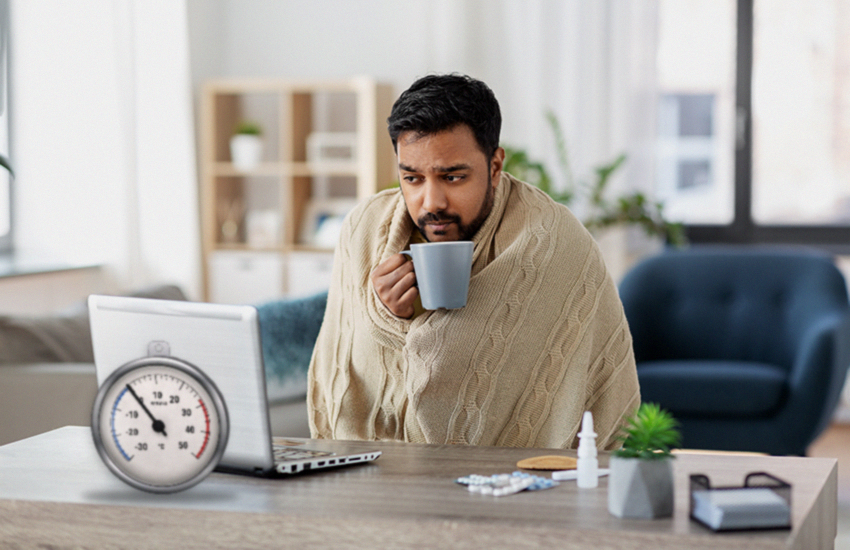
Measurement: 0 °C
